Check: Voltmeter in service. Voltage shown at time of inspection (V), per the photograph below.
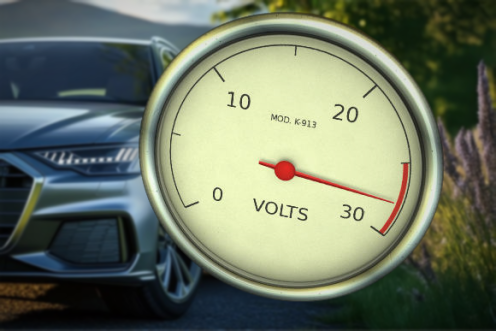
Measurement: 27.5 V
